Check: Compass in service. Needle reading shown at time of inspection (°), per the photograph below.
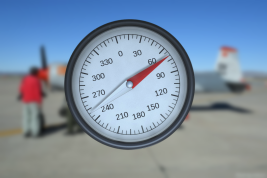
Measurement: 70 °
